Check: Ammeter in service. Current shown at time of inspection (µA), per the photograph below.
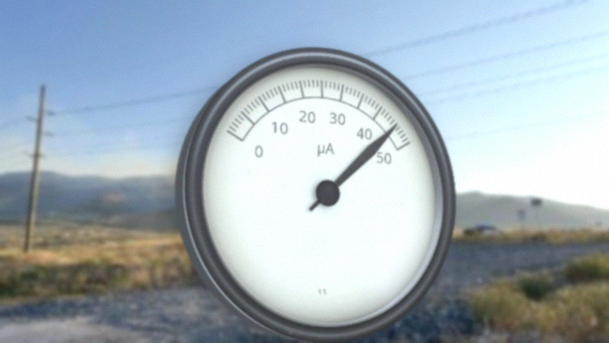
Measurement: 45 µA
